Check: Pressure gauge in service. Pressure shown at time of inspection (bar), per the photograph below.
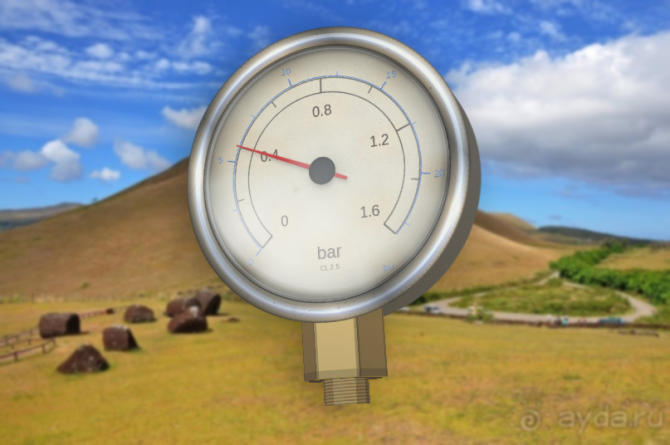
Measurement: 0.4 bar
